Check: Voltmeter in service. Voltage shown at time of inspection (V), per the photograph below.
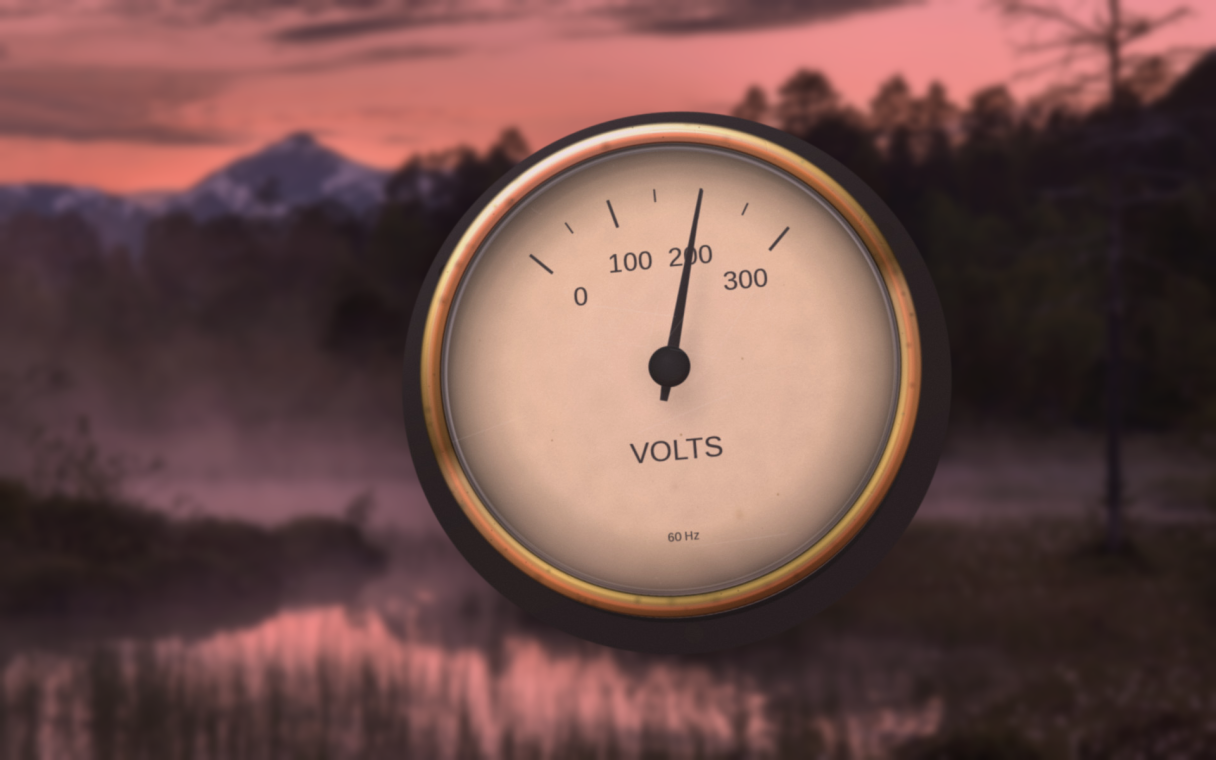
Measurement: 200 V
